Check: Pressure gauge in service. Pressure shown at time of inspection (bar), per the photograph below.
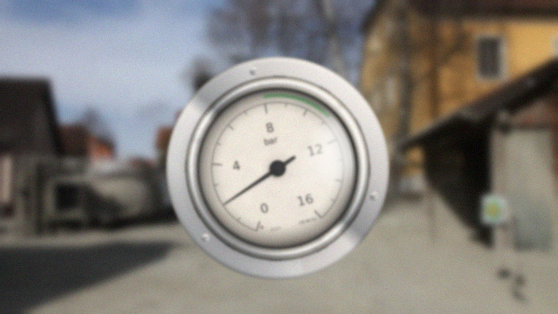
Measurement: 2 bar
